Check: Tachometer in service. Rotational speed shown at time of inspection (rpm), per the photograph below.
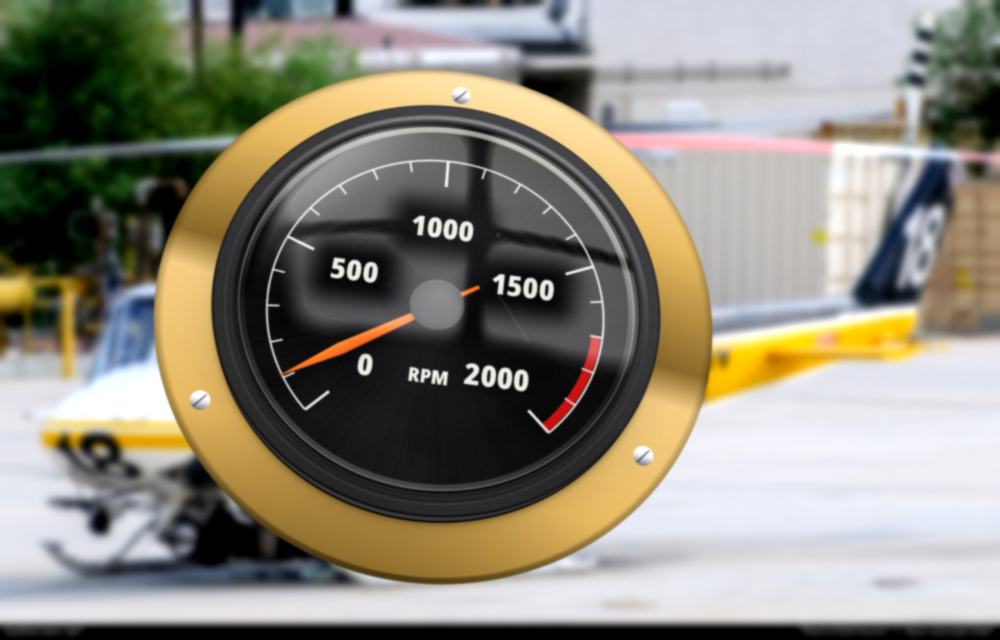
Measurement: 100 rpm
